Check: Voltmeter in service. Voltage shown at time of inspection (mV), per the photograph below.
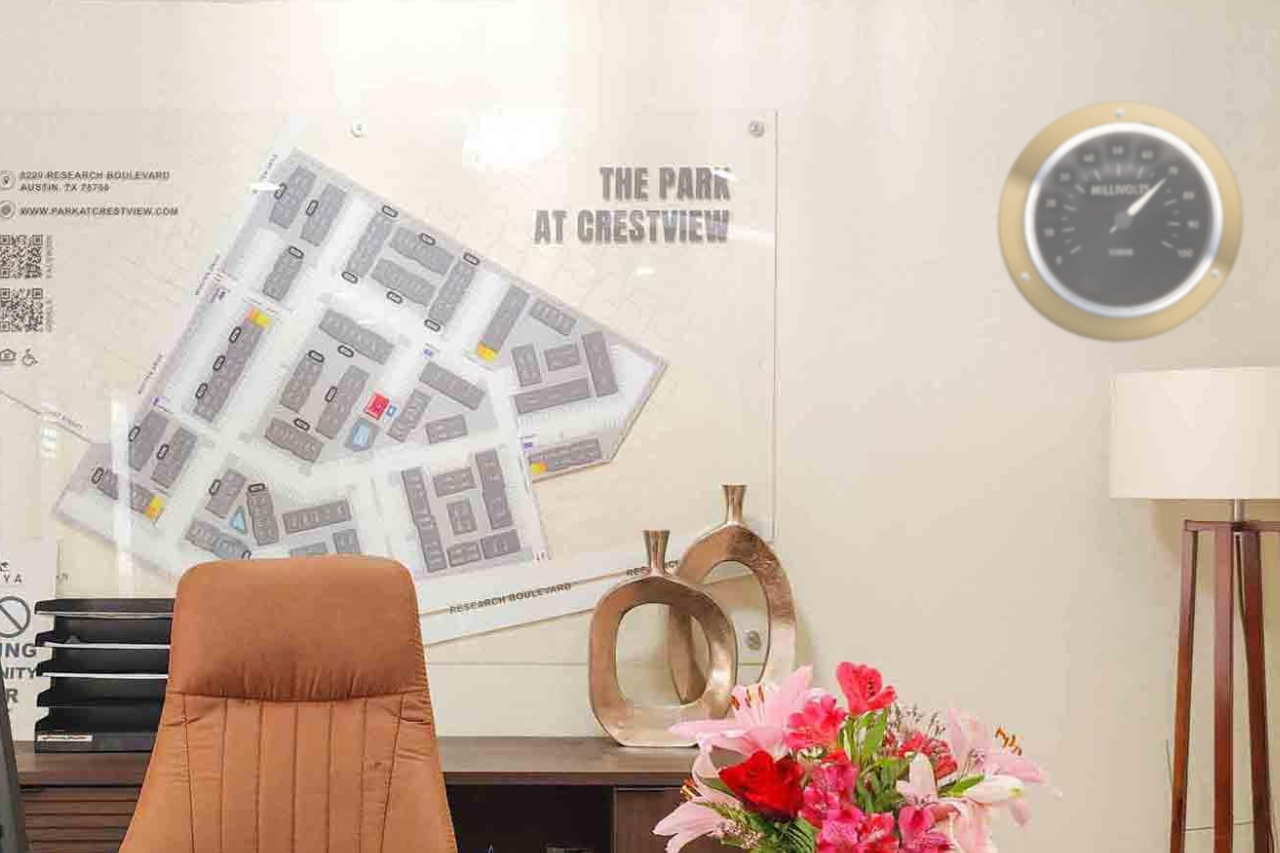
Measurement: 70 mV
